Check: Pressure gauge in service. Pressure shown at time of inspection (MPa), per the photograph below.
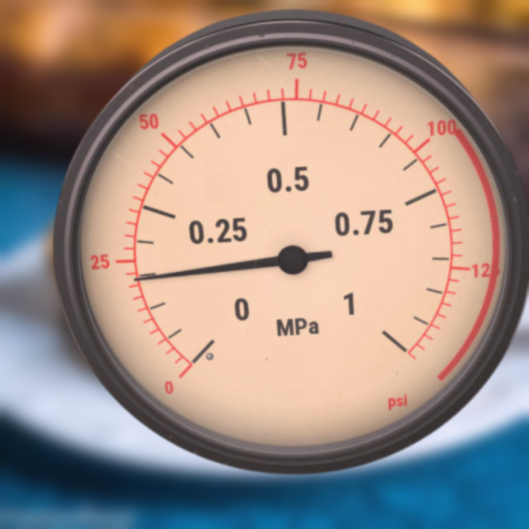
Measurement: 0.15 MPa
